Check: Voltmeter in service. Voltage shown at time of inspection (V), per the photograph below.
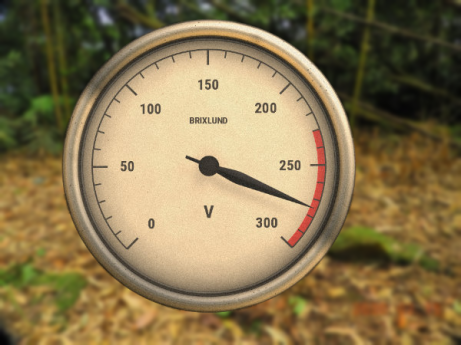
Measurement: 275 V
